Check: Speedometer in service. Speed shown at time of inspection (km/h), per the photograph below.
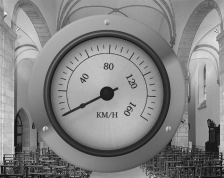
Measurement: 0 km/h
